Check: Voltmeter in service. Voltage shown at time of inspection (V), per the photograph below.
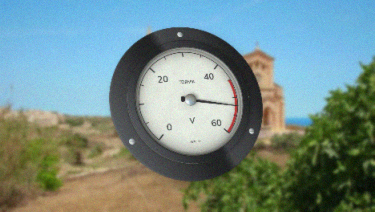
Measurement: 52.5 V
